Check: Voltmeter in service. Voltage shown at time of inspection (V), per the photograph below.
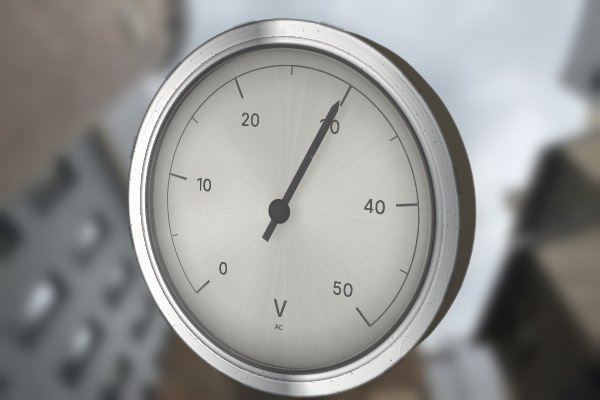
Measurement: 30 V
